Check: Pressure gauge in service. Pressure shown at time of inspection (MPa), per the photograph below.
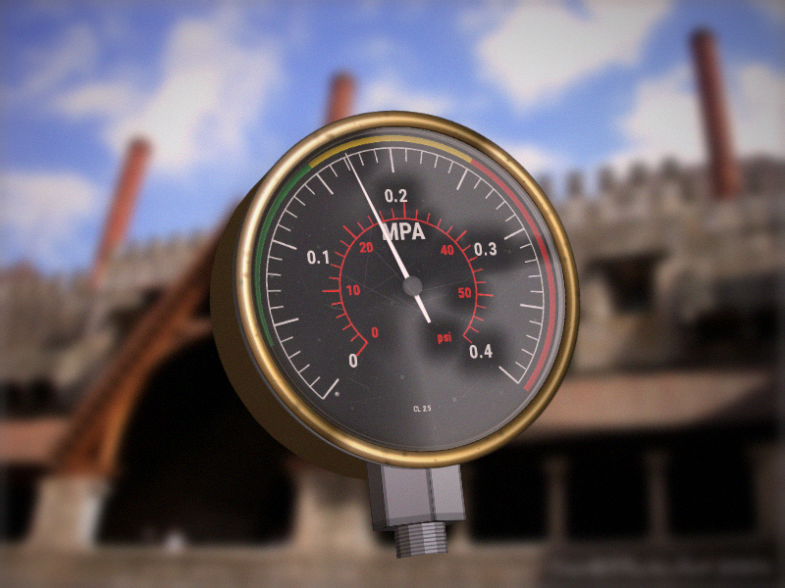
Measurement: 0.17 MPa
